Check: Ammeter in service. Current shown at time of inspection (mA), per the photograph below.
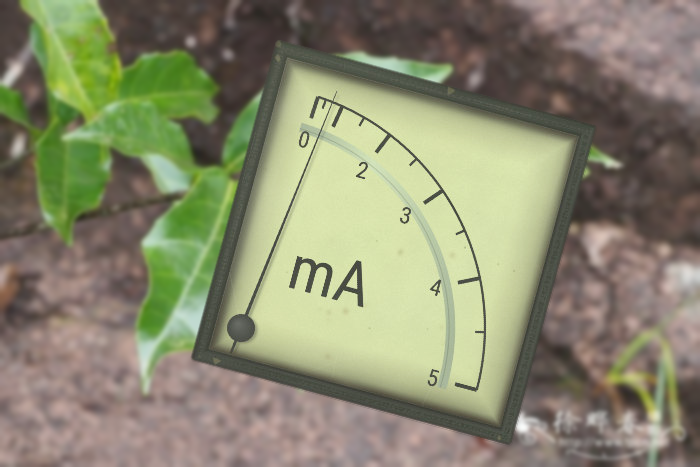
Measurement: 0.75 mA
